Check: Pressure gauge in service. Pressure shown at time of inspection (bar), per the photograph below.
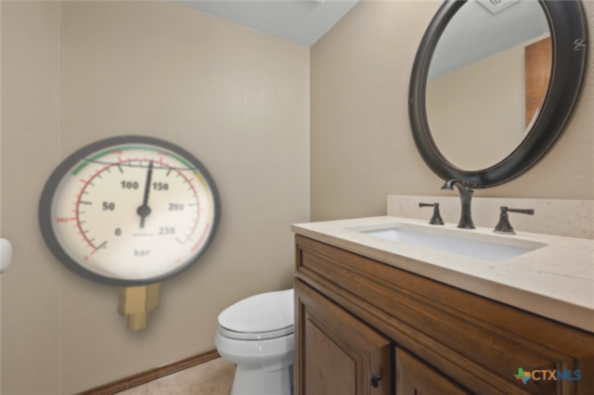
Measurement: 130 bar
